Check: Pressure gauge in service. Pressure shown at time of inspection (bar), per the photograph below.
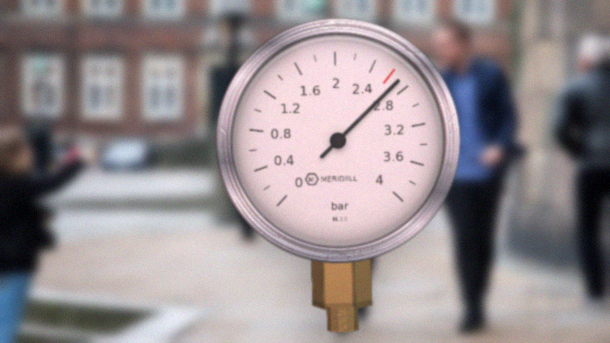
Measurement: 2.7 bar
